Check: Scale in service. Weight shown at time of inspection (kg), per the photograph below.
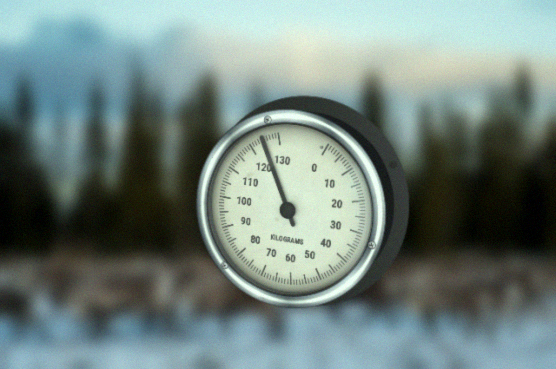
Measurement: 125 kg
